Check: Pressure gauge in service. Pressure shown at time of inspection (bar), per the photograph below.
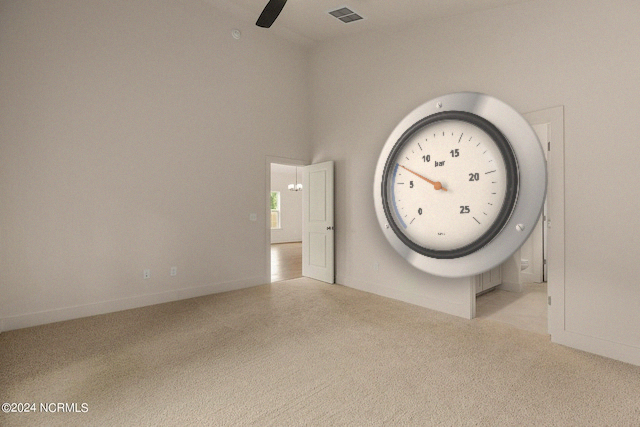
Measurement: 7 bar
